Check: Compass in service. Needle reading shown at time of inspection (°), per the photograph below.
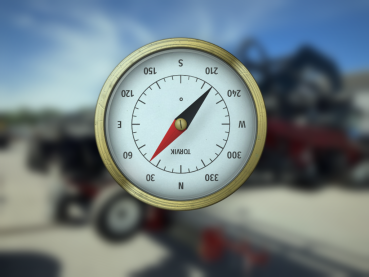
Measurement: 40 °
